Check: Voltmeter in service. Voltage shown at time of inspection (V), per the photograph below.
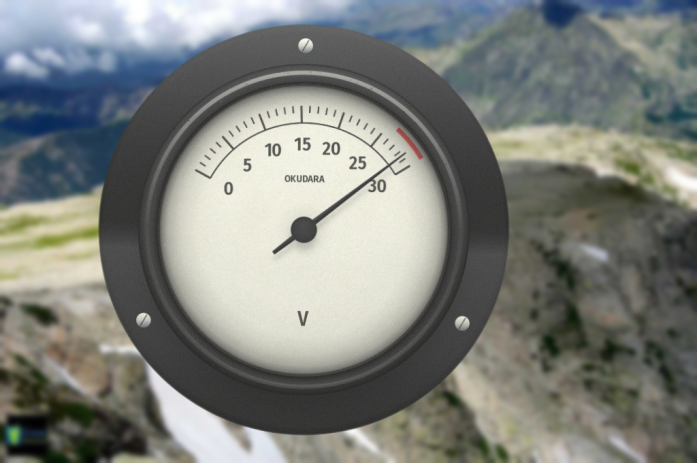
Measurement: 28.5 V
